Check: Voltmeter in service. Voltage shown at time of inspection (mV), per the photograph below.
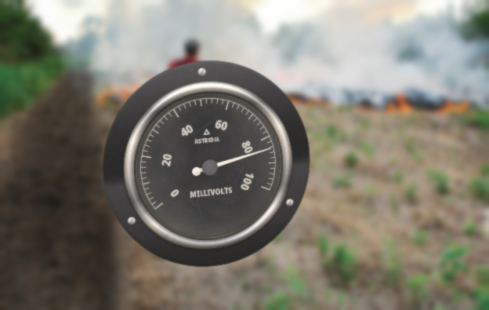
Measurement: 84 mV
